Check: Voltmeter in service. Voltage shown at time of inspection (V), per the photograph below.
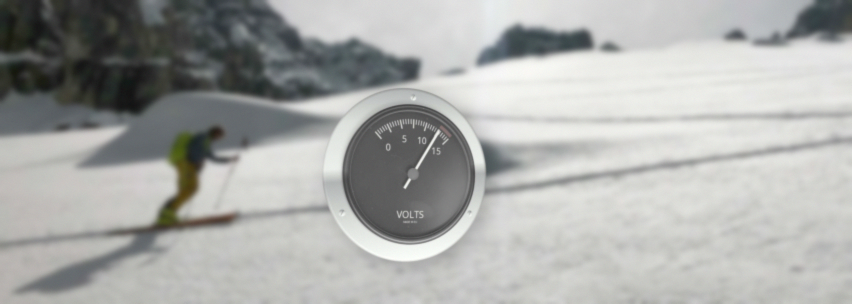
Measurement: 12.5 V
